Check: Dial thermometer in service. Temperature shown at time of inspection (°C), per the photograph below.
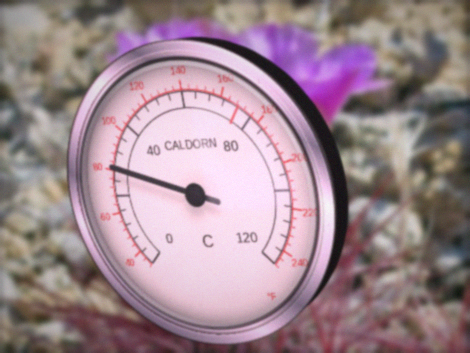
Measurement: 28 °C
